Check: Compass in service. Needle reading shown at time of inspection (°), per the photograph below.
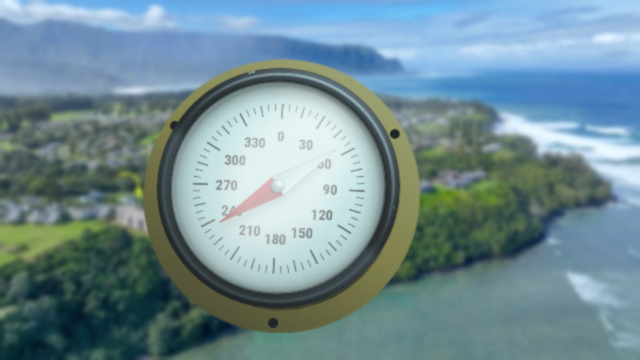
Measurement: 235 °
